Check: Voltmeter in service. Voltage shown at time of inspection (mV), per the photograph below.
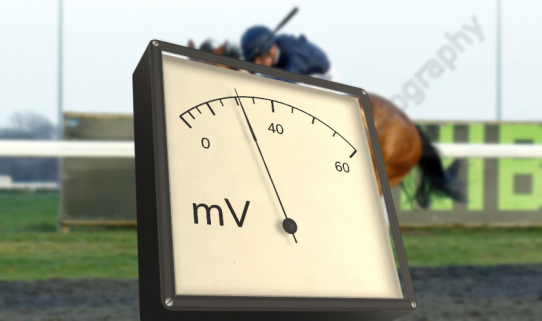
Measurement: 30 mV
